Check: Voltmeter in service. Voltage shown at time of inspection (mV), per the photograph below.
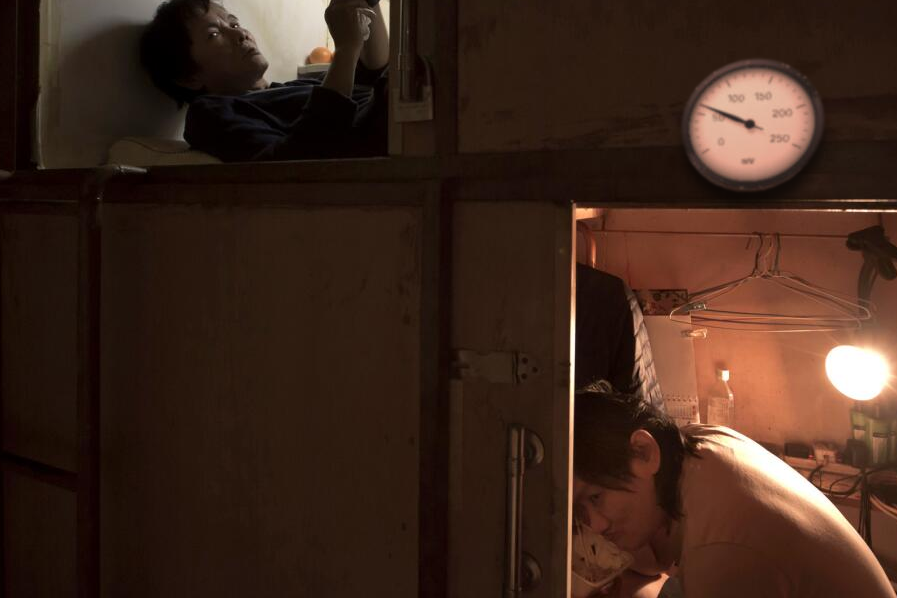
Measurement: 60 mV
